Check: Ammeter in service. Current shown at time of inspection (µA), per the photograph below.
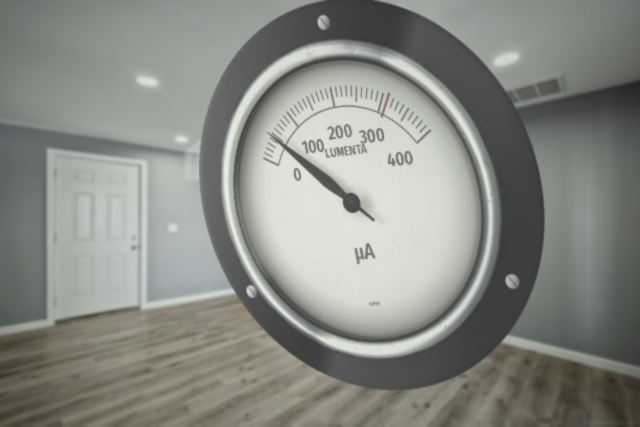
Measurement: 50 µA
